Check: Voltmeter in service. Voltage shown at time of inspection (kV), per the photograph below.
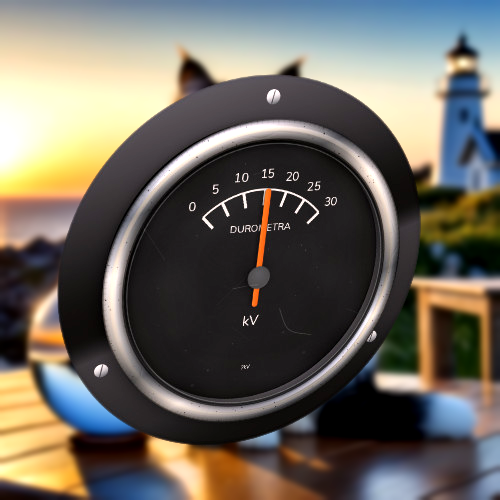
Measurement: 15 kV
